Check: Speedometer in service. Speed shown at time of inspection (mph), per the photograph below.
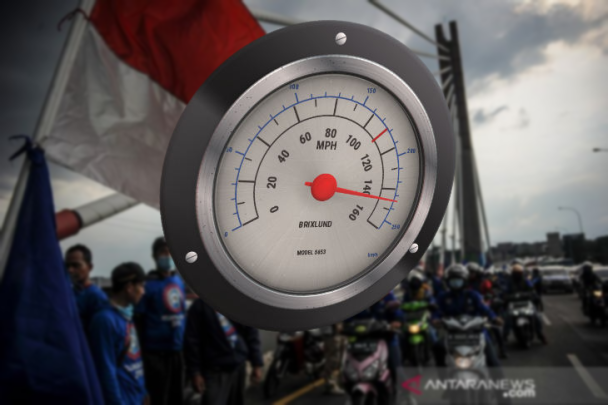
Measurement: 145 mph
